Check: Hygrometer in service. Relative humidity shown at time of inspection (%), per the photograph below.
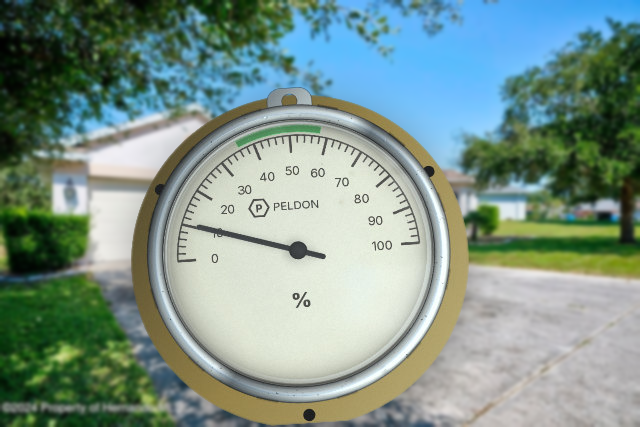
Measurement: 10 %
